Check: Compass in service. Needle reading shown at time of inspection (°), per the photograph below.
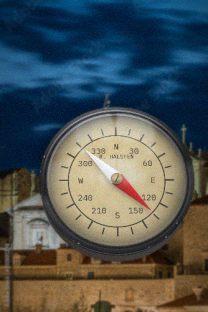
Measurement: 135 °
